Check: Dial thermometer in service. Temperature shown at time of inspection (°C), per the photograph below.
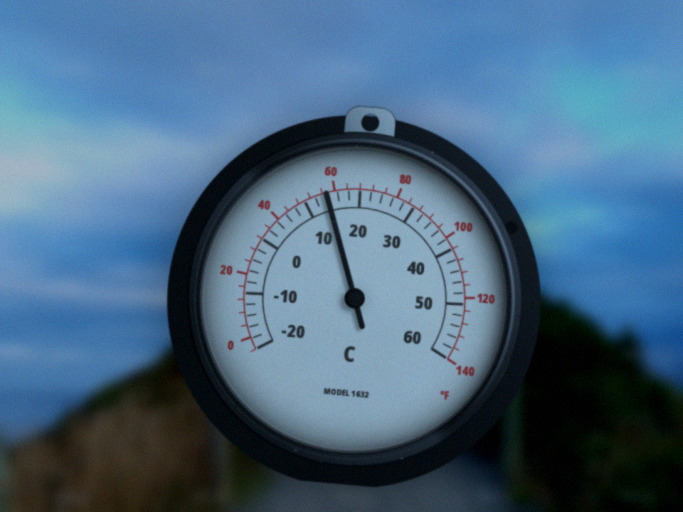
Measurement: 14 °C
